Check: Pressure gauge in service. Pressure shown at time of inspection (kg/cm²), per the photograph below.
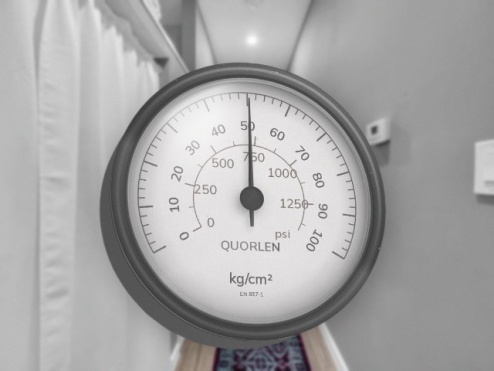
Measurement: 50 kg/cm²
